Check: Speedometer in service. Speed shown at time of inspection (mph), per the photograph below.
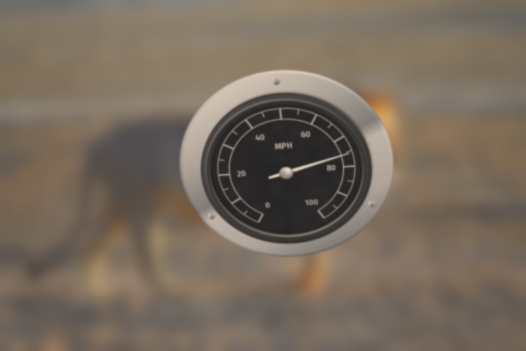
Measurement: 75 mph
